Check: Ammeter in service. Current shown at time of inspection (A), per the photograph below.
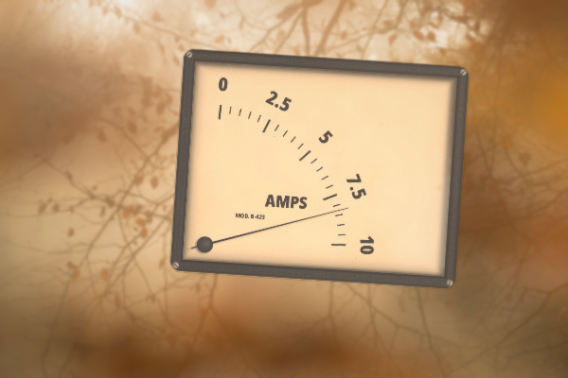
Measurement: 8.25 A
